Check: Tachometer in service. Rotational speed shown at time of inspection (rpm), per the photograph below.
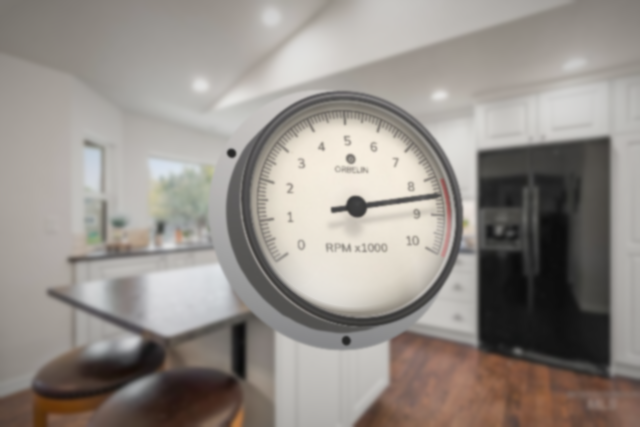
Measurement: 8500 rpm
